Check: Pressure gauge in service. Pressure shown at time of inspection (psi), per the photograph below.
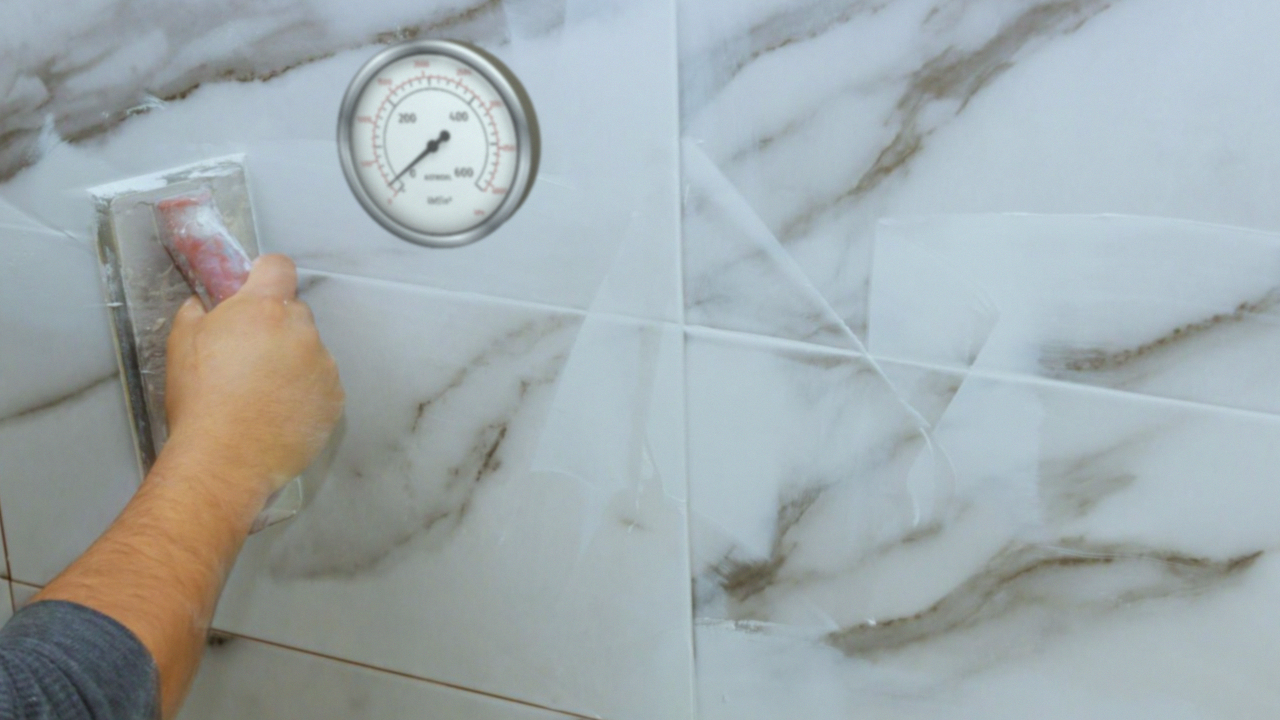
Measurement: 20 psi
